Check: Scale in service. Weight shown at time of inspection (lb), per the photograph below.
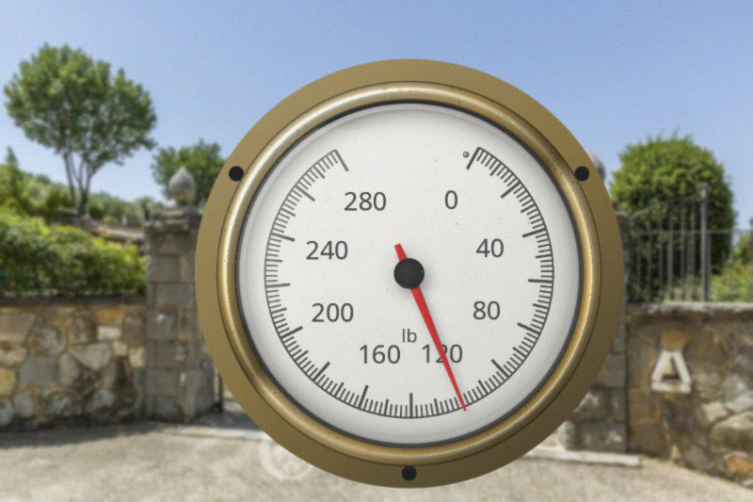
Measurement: 120 lb
